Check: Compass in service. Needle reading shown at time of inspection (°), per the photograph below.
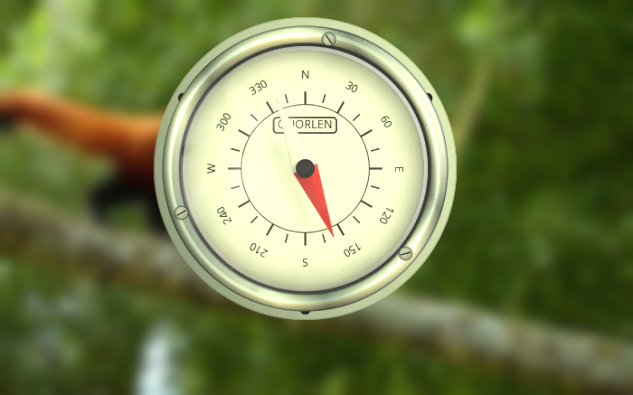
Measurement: 157.5 °
